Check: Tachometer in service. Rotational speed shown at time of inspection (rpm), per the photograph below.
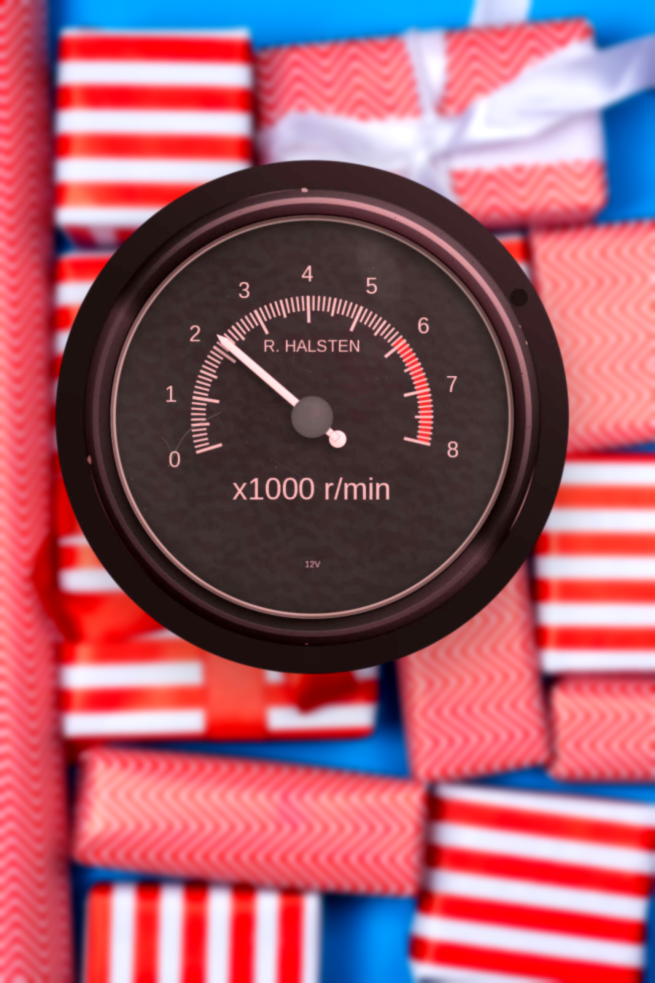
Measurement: 2200 rpm
